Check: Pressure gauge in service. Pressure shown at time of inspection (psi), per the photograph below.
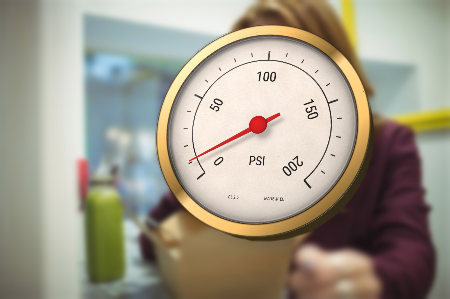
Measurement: 10 psi
